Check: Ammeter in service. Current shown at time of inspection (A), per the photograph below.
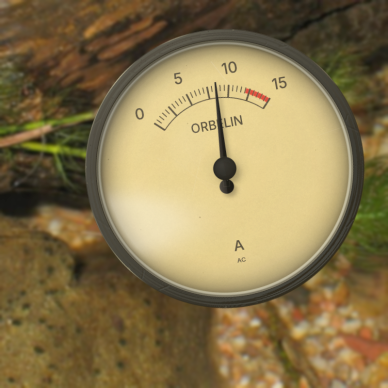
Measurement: 8.5 A
